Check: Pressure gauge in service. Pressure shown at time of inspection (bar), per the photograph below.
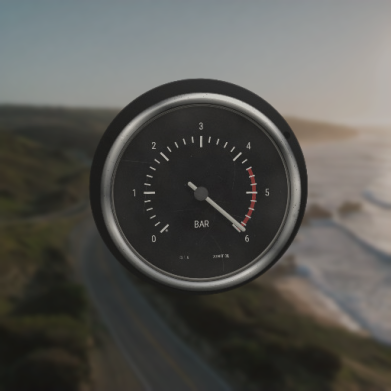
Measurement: 5.9 bar
